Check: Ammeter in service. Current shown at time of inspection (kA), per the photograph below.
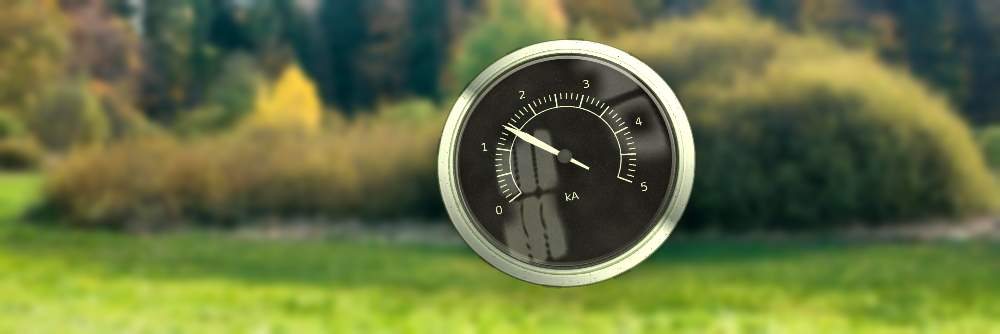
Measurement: 1.4 kA
